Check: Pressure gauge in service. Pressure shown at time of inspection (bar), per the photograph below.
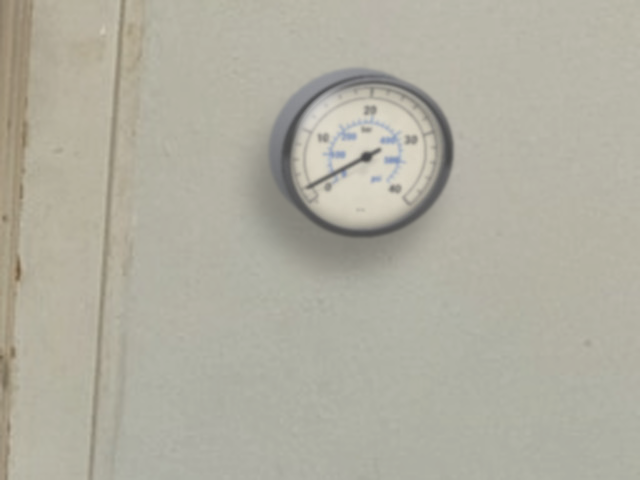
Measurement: 2 bar
